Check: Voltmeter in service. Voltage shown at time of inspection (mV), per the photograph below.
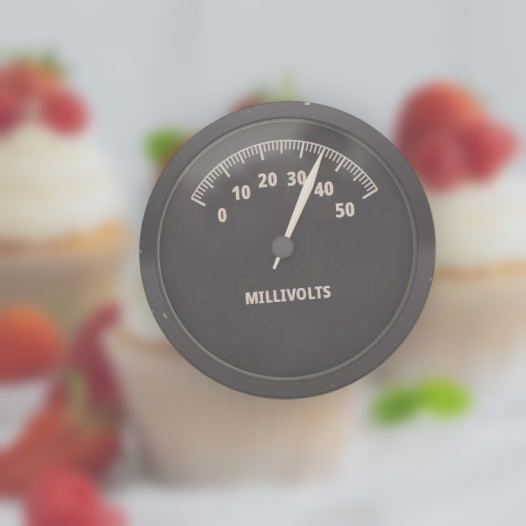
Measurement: 35 mV
